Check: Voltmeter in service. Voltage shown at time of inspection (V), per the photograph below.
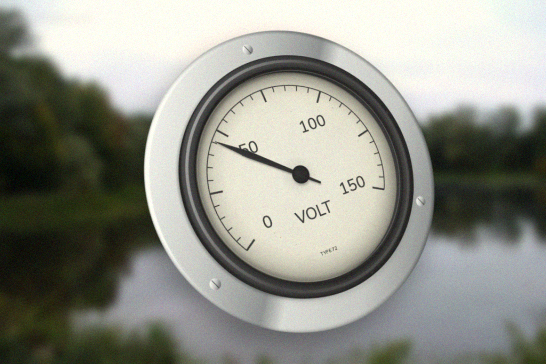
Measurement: 45 V
